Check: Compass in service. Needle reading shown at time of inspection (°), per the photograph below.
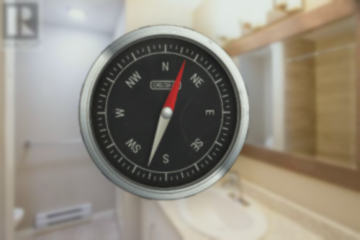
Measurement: 20 °
